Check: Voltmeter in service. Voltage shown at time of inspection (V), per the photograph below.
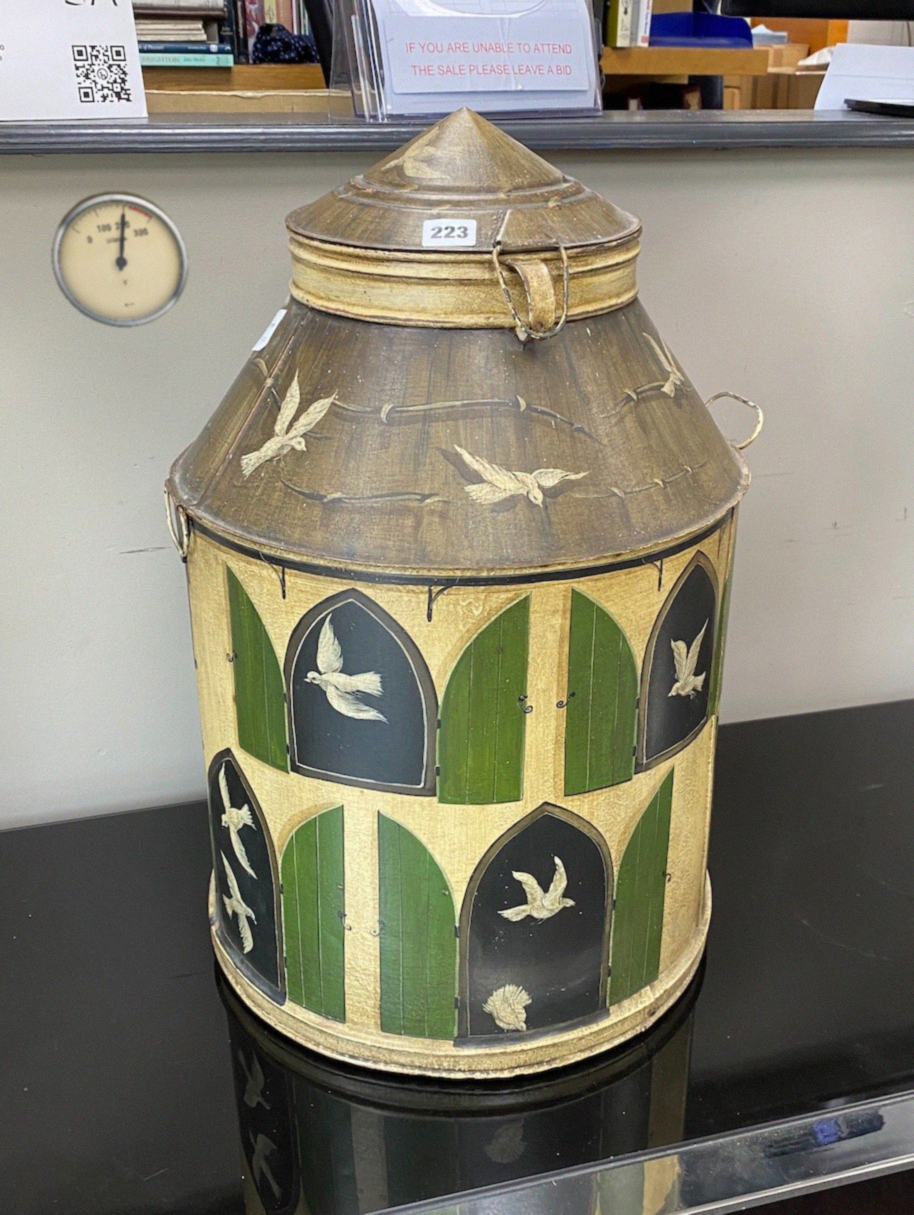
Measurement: 200 V
